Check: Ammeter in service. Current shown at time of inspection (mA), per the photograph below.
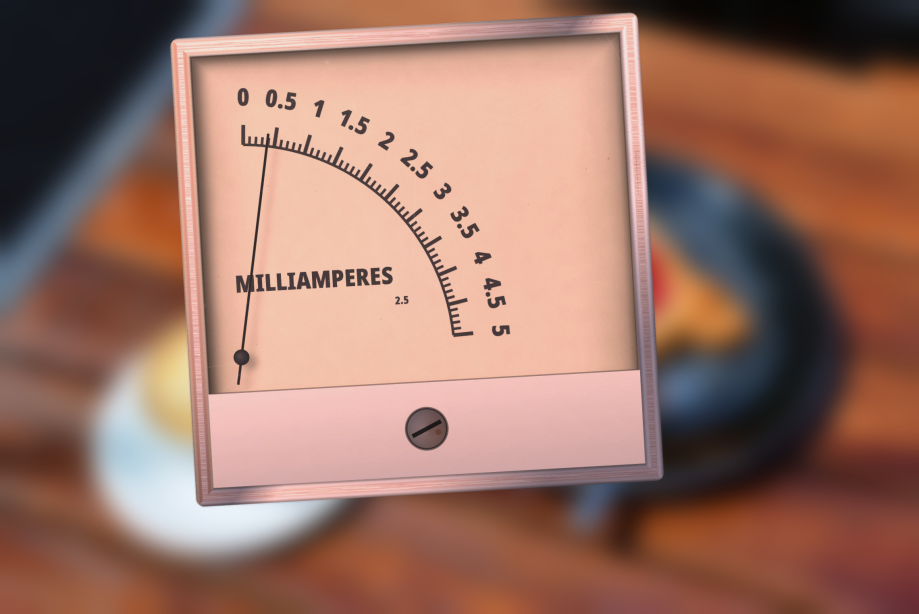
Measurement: 0.4 mA
